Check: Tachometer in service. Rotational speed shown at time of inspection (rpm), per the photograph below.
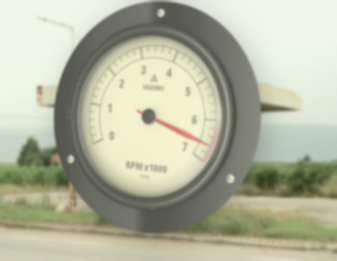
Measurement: 6600 rpm
